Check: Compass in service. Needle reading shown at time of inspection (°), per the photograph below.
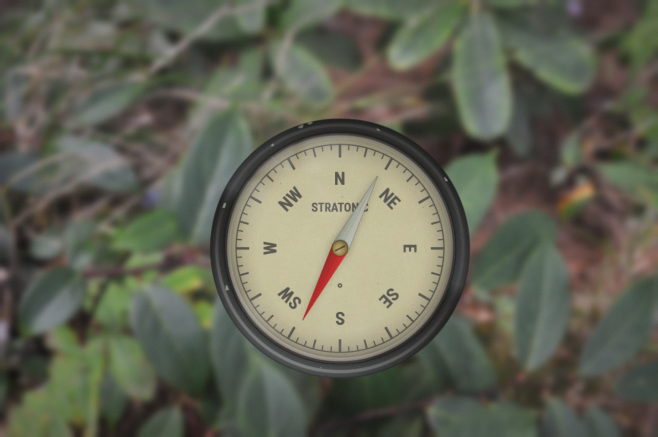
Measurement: 207.5 °
